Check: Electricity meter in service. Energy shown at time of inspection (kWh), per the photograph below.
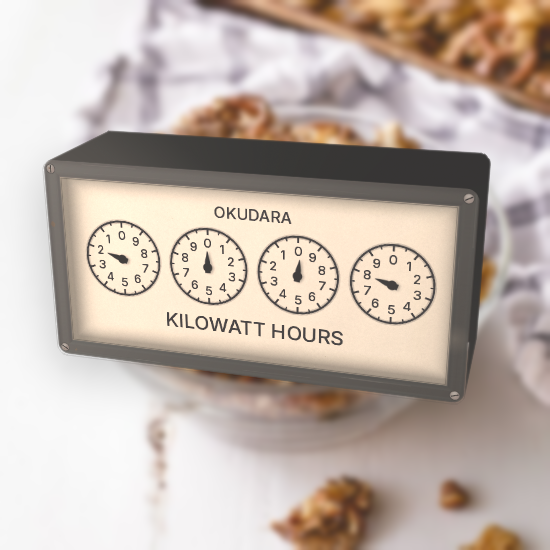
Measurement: 1998 kWh
